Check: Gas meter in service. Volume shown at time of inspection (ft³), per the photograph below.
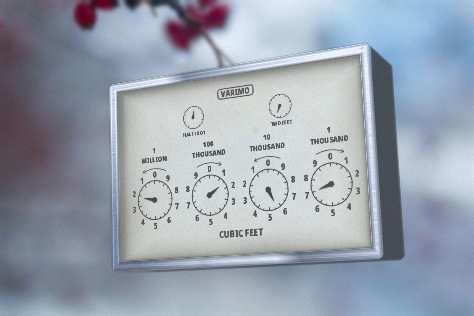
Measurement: 215700 ft³
